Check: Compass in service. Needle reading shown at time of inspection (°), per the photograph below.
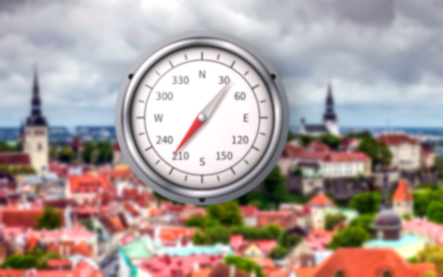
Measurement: 217.5 °
